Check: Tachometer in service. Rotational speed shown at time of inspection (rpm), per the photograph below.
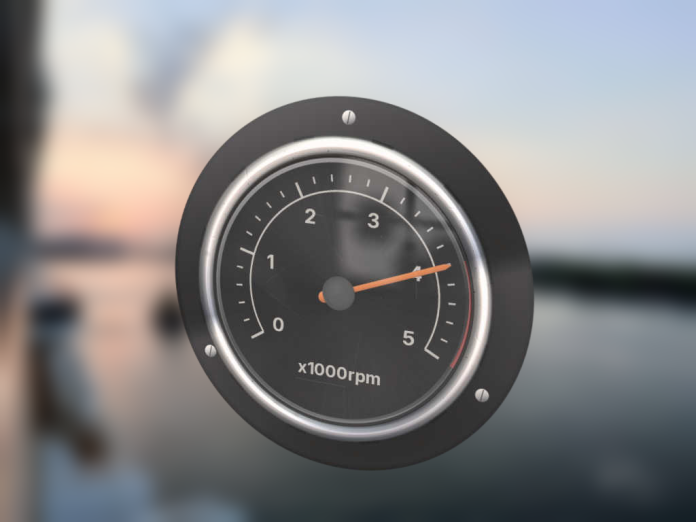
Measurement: 4000 rpm
